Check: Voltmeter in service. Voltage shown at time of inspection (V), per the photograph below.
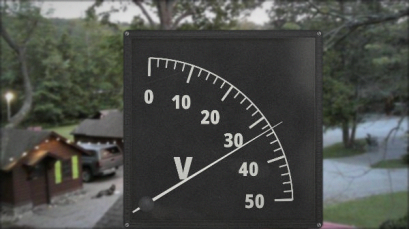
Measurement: 33 V
